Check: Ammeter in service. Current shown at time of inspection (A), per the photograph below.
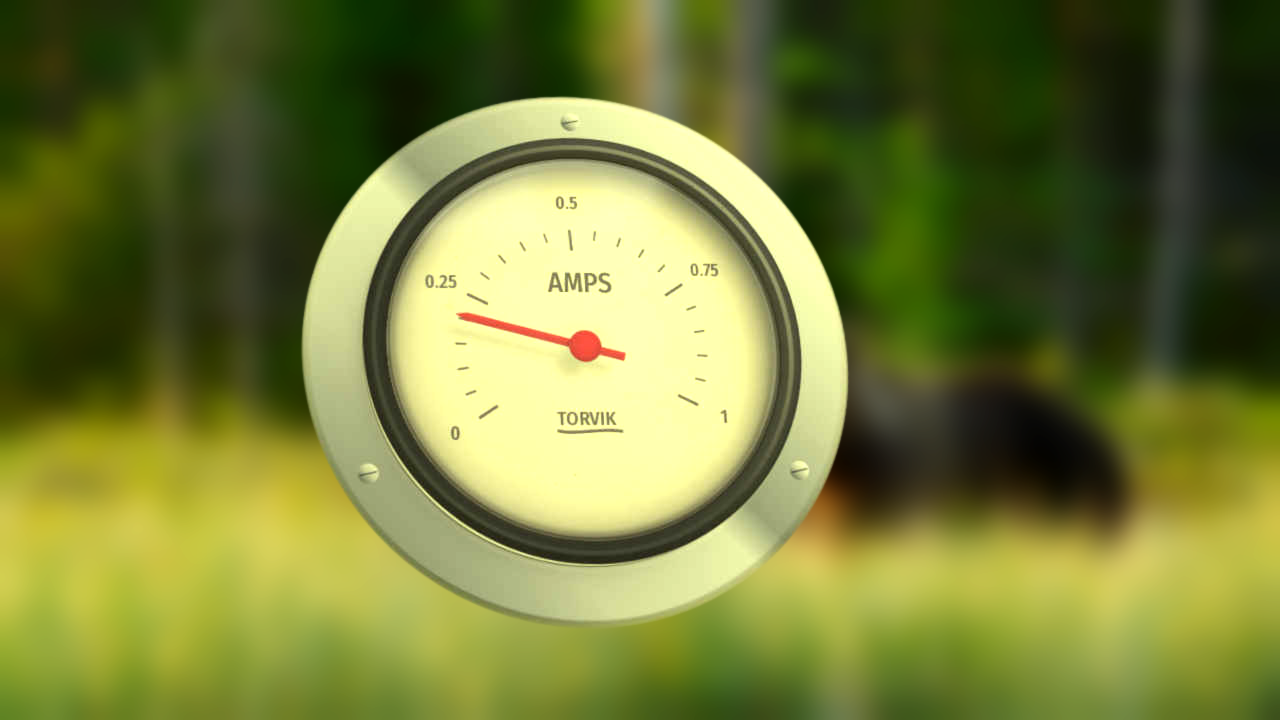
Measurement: 0.2 A
